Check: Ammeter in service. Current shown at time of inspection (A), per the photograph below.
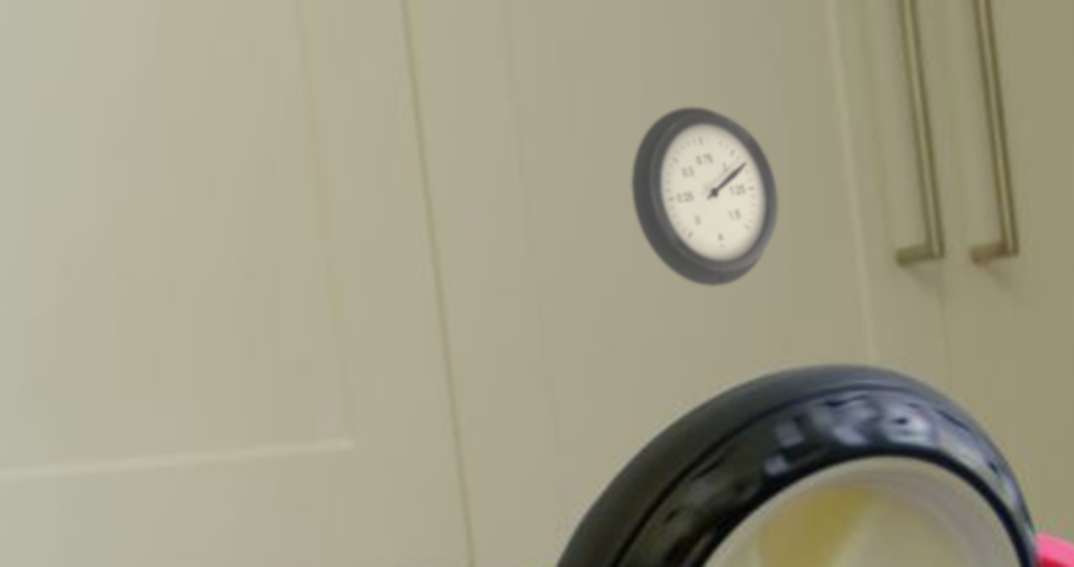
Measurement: 1.1 A
